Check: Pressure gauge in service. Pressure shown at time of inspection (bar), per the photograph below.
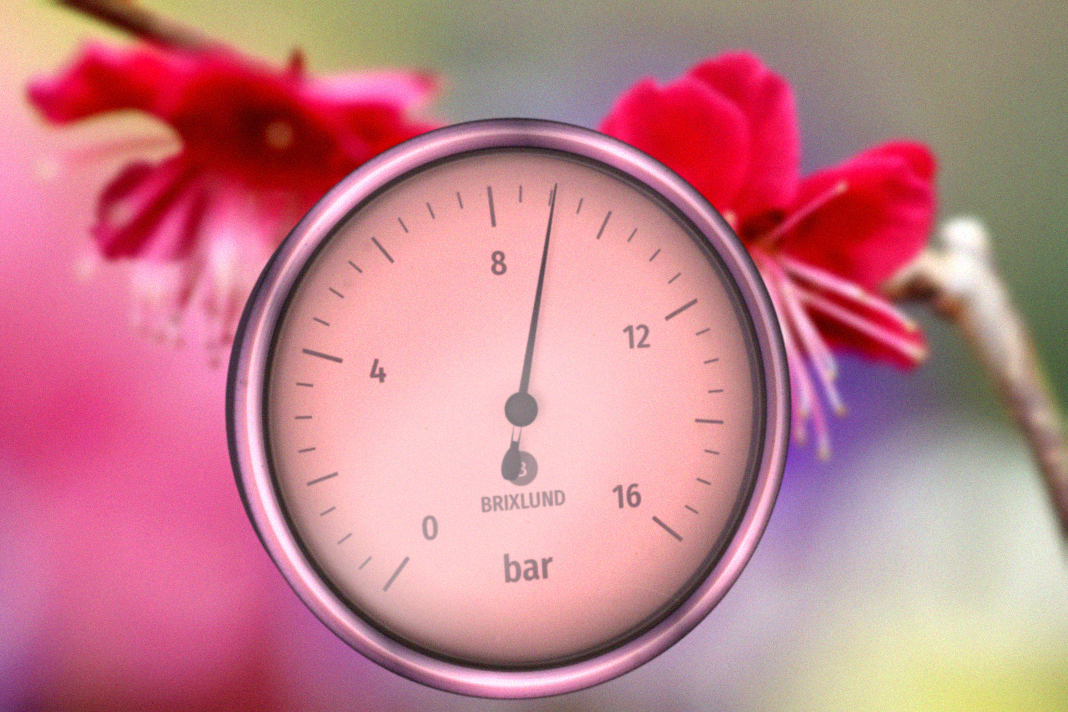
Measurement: 9 bar
